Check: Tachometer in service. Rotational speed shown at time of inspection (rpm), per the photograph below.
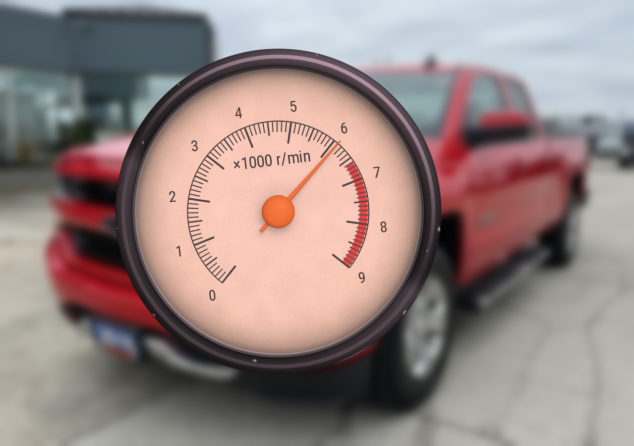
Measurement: 6100 rpm
